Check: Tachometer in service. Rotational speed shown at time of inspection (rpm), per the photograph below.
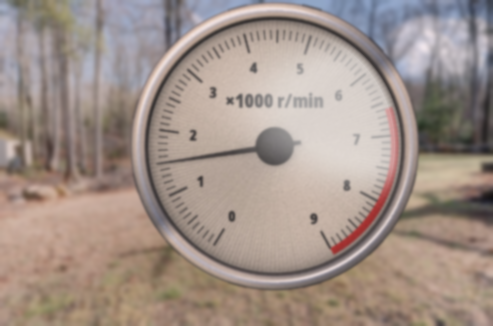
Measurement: 1500 rpm
